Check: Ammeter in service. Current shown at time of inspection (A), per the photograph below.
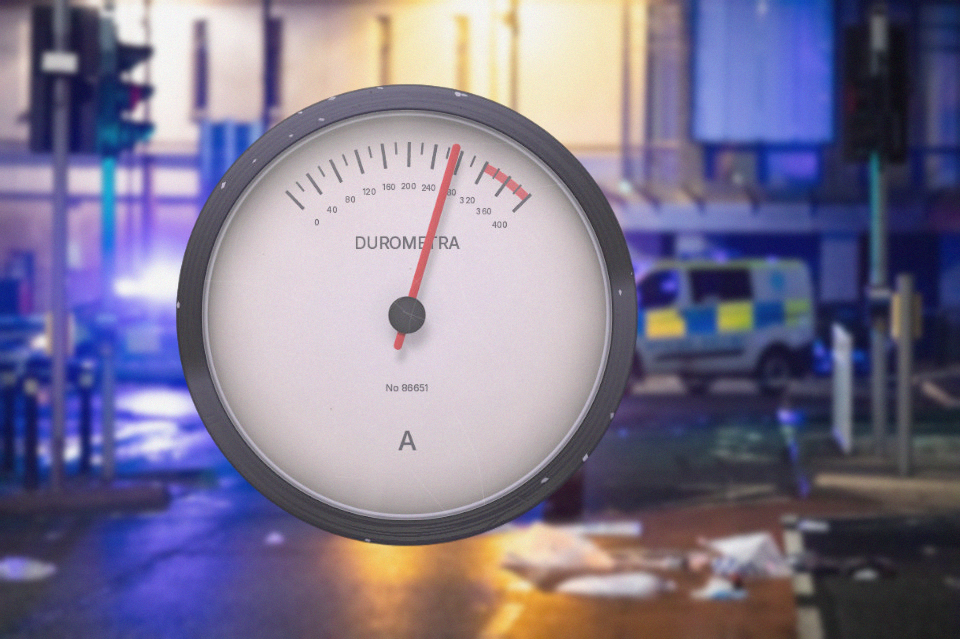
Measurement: 270 A
